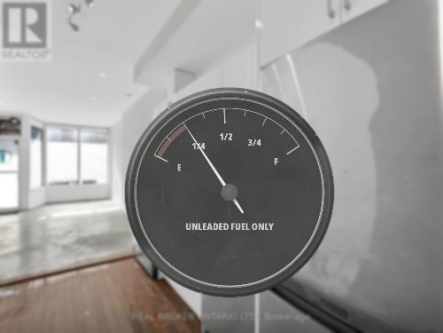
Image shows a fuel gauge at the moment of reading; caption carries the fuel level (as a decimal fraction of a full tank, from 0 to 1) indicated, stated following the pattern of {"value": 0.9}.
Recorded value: {"value": 0.25}
